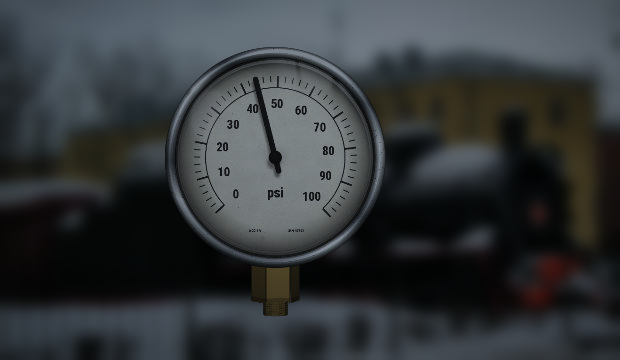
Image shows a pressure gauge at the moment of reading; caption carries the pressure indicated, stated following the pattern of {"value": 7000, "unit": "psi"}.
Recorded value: {"value": 44, "unit": "psi"}
